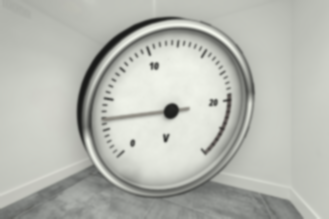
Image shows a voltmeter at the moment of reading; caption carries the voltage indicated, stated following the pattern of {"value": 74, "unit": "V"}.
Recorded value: {"value": 3.5, "unit": "V"}
